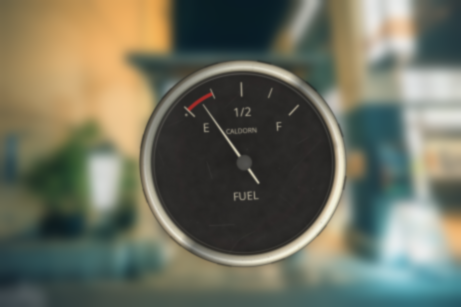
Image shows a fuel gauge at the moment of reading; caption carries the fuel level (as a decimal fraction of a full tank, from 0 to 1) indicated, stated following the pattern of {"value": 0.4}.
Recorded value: {"value": 0.125}
